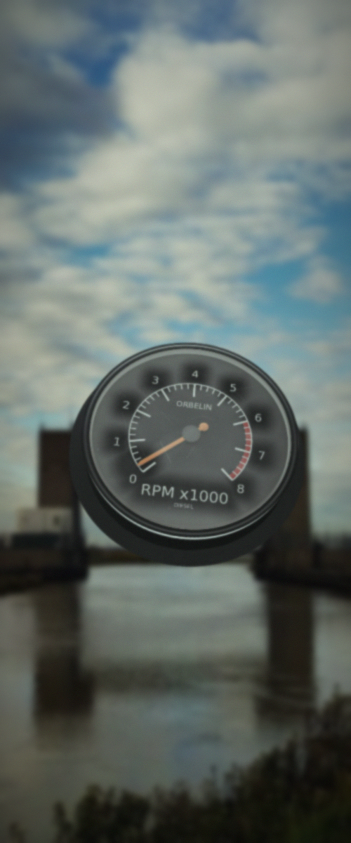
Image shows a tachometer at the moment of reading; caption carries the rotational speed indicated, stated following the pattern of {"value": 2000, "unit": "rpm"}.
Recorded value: {"value": 200, "unit": "rpm"}
